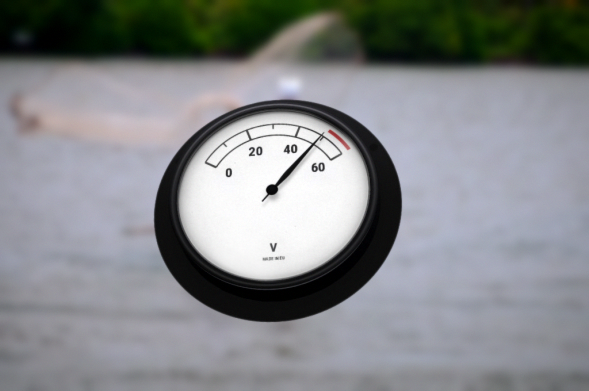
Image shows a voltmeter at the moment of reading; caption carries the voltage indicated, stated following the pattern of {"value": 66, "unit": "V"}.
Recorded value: {"value": 50, "unit": "V"}
